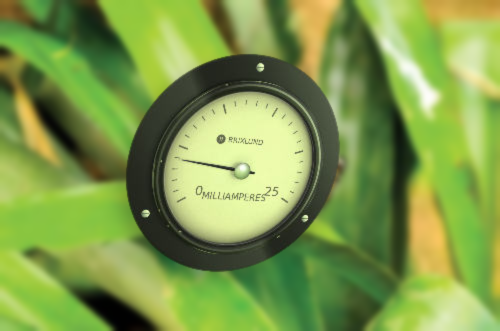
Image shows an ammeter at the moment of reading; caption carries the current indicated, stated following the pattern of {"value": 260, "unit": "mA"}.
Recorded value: {"value": 4, "unit": "mA"}
